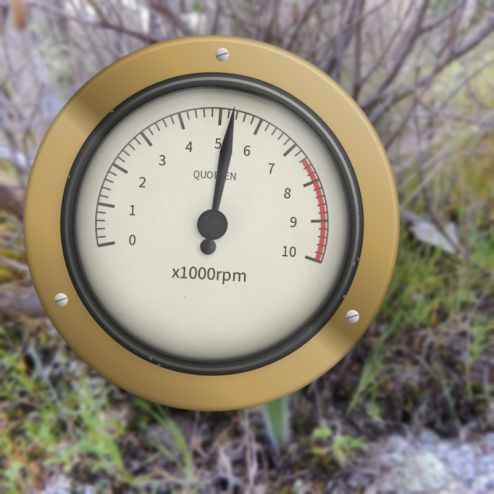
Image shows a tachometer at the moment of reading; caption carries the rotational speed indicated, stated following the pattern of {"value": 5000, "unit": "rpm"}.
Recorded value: {"value": 5300, "unit": "rpm"}
